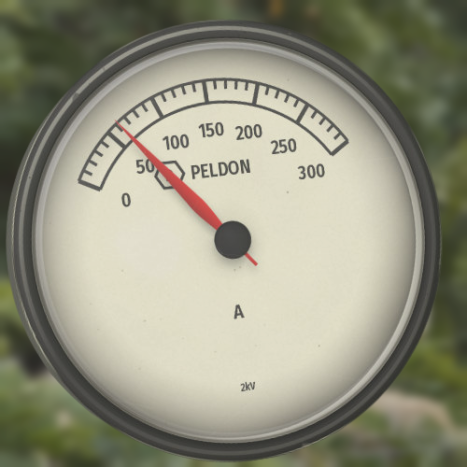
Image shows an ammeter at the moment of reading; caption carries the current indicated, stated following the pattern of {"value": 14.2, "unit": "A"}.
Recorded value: {"value": 60, "unit": "A"}
